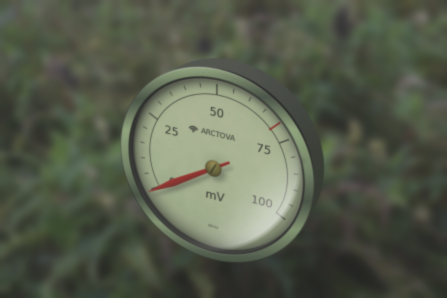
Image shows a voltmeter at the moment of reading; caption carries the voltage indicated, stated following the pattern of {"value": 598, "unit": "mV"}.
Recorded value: {"value": 0, "unit": "mV"}
